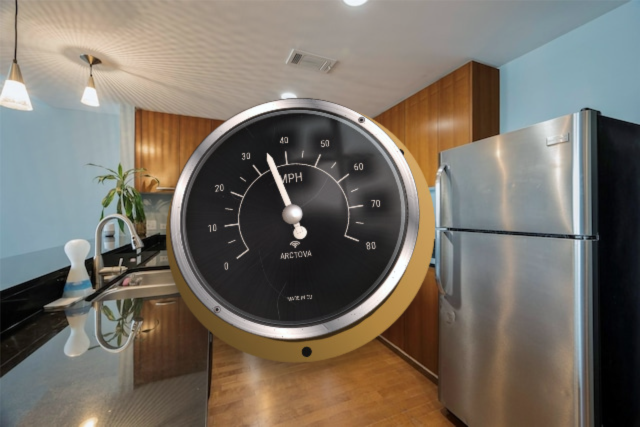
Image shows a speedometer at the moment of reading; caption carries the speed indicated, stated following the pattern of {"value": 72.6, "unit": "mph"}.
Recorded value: {"value": 35, "unit": "mph"}
